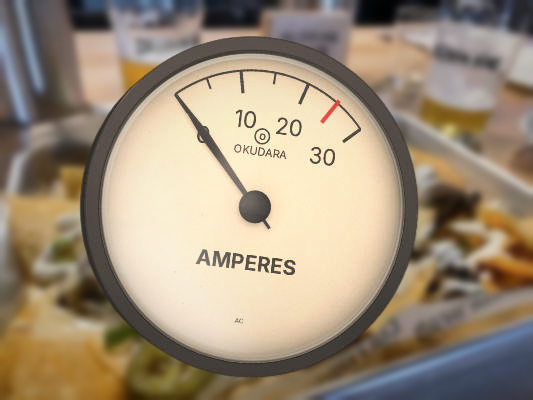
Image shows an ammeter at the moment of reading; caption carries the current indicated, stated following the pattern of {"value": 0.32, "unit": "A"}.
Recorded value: {"value": 0, "unit": "A"}
